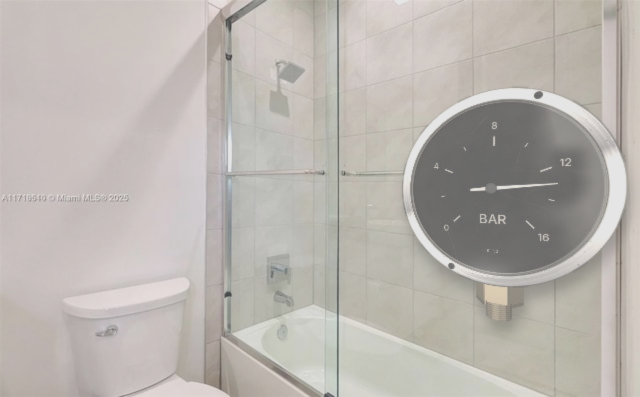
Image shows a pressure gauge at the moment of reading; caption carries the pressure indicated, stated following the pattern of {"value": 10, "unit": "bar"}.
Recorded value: {"value": 13, "unit": "bar"}
